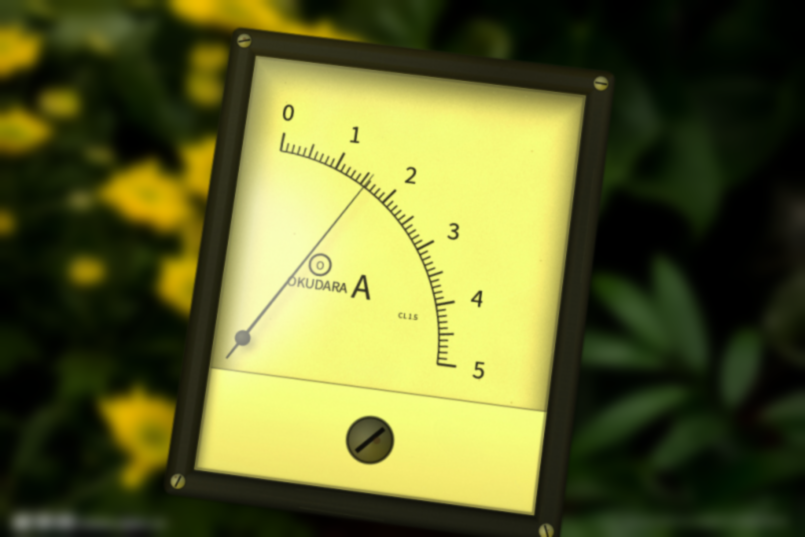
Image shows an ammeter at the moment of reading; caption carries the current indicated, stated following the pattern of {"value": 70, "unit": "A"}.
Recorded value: {"value": 1.6, "unit": "A"}
